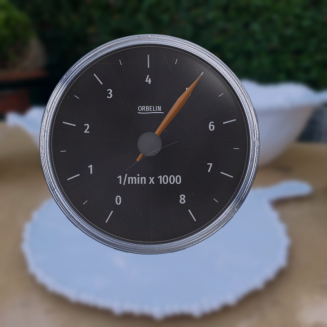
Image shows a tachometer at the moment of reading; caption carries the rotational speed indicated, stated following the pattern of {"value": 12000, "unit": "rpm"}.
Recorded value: {"value": 5000, "unit": "rpm"}
